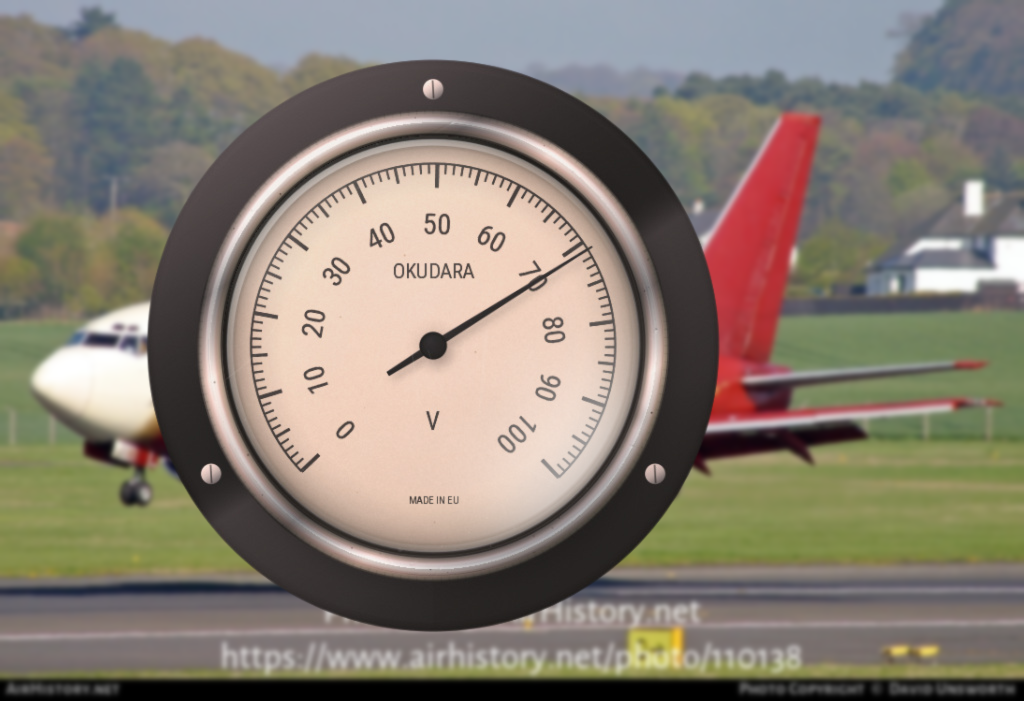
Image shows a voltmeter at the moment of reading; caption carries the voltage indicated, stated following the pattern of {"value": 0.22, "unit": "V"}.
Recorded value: {"value": 71, "unit": "V"}
